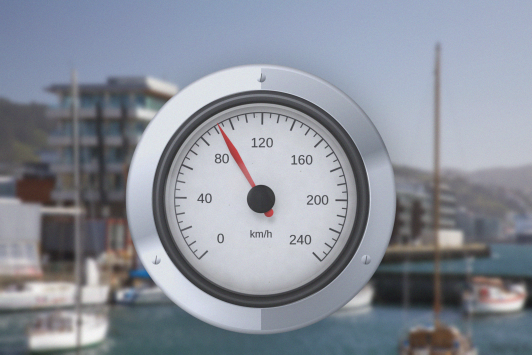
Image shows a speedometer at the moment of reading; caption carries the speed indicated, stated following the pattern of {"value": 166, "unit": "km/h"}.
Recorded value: {"value": 92.5, "unit": "km/h"}
